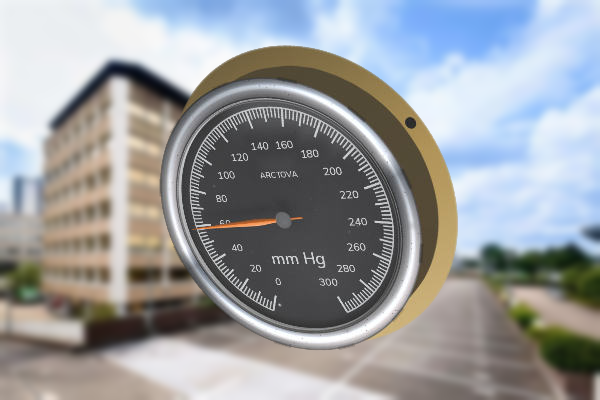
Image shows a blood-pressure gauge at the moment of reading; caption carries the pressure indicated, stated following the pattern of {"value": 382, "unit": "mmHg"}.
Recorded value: {"value": 60, "unit": "mmHg"}
